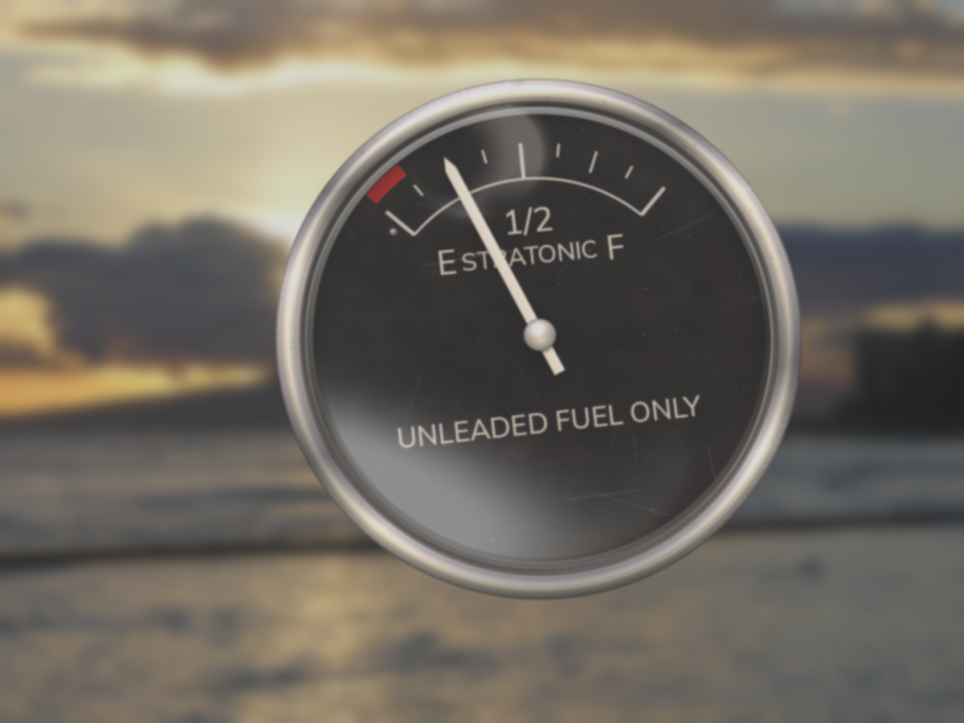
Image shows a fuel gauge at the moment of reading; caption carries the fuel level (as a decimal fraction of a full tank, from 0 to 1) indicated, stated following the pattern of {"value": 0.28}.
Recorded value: {"value": 0.25}
